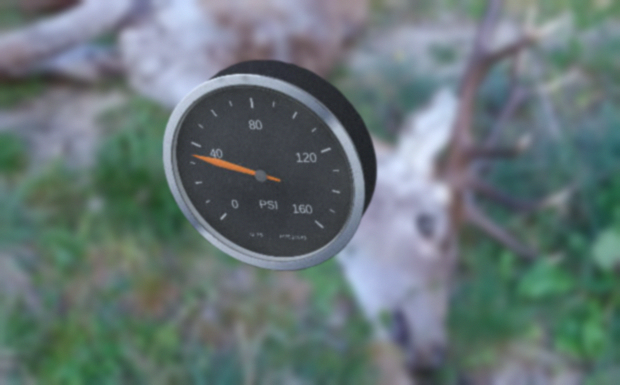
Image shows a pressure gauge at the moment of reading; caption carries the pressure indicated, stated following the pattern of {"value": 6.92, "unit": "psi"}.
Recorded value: {"value": 35, "unit": "psi"}
